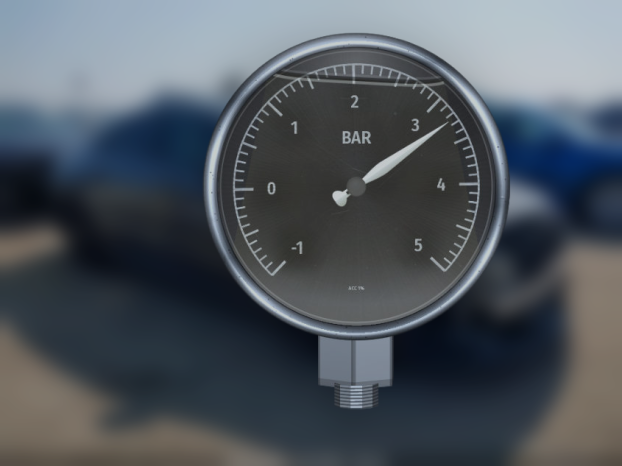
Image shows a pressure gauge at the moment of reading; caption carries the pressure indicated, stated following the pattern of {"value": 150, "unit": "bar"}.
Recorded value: {"value": 3.25, "unit": "bar"}
